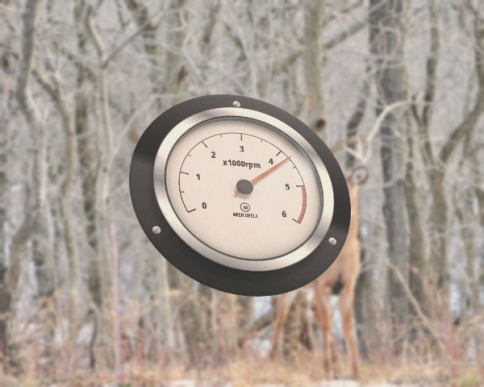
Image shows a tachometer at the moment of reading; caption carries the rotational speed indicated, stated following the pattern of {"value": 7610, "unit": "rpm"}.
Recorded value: {"value": 4250, "unit": "rpm"}
